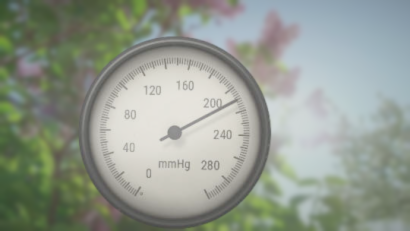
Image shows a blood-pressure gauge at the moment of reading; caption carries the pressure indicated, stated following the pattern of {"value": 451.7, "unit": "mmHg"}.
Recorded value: {"value": 210, "unit": "mmHg"}
